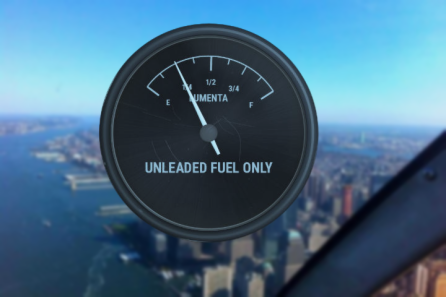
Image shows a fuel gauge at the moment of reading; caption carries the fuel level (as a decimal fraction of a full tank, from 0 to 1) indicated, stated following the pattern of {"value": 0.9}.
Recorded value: {"value": 0.25}
